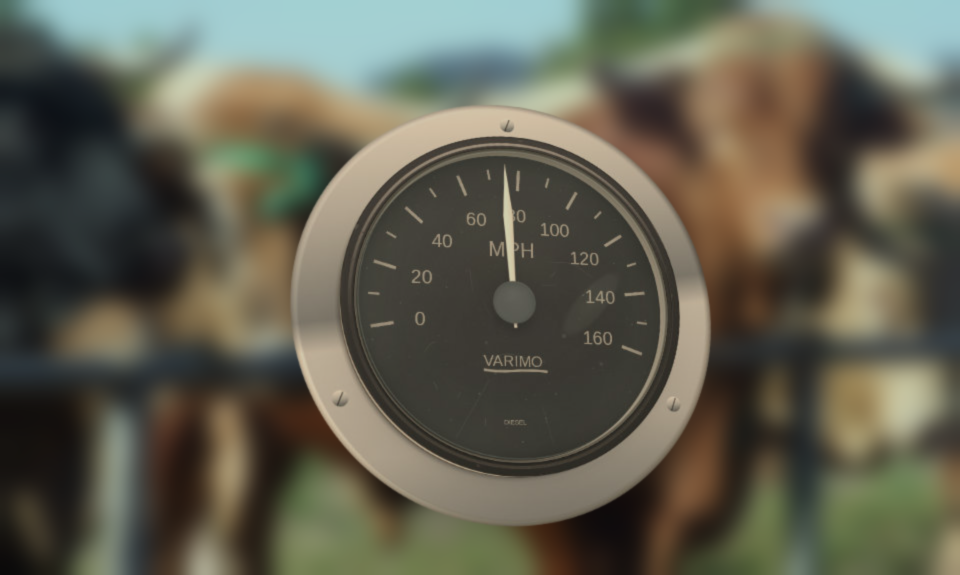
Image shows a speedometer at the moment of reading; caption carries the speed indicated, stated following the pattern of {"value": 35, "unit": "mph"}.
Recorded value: {"value": 75, "unit": "mph"}
